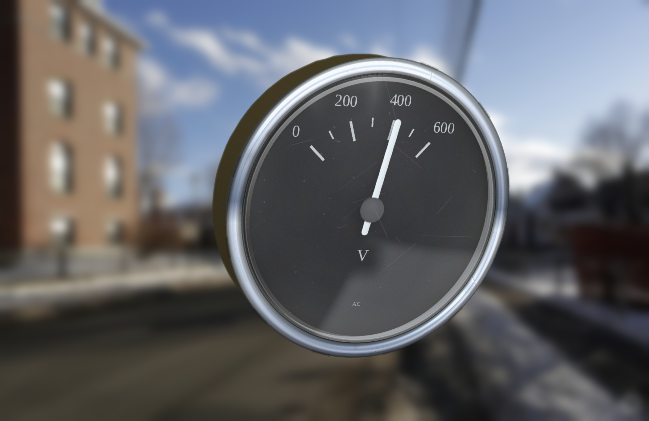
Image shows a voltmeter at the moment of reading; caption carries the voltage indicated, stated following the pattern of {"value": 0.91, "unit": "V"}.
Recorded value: {"value": 400, "unit": "V"}
